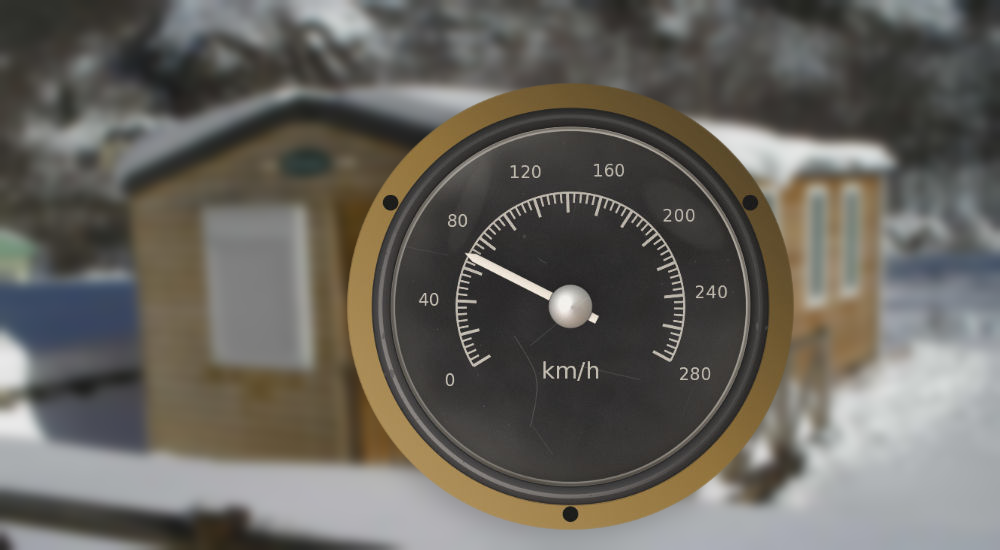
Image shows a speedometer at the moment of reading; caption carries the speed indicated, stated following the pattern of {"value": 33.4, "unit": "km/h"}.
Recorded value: {"value": 68, "unit": "km/h"}
